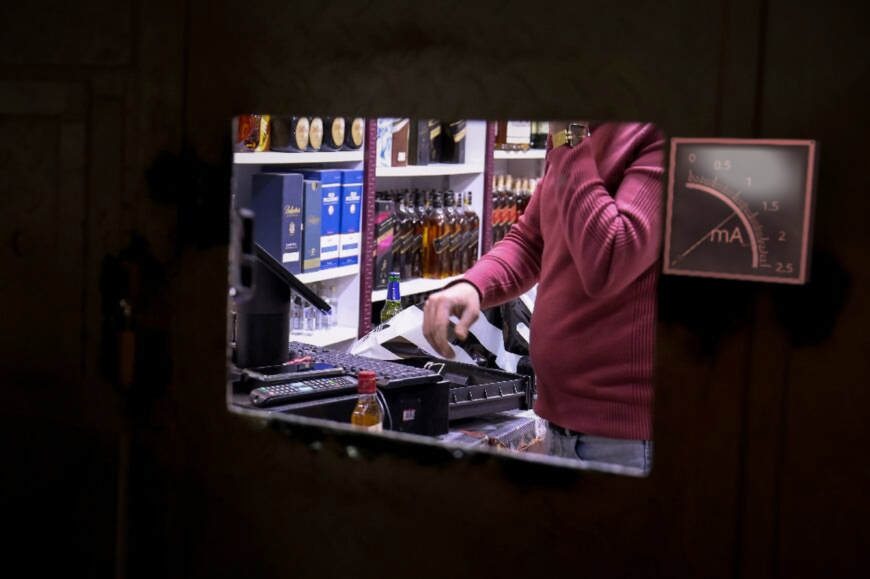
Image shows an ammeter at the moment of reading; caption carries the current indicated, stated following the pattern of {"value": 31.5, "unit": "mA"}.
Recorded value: {"value": 1.25, "unit": "mA"}
